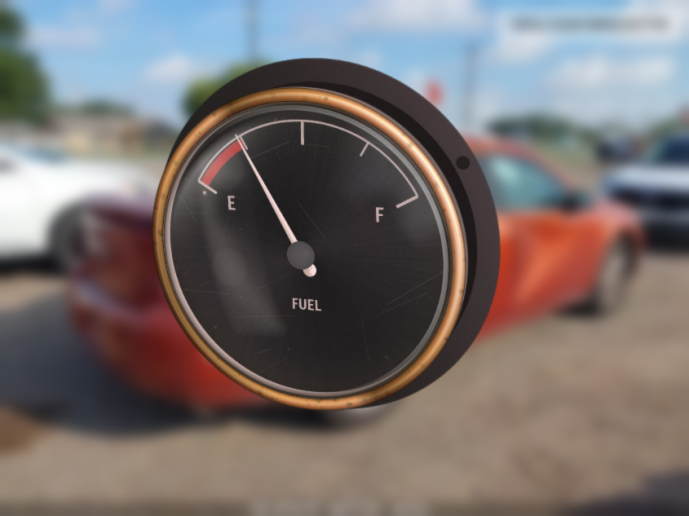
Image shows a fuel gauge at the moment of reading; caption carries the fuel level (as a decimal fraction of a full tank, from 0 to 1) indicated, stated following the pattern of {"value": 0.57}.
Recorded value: {"value": 0.25}
